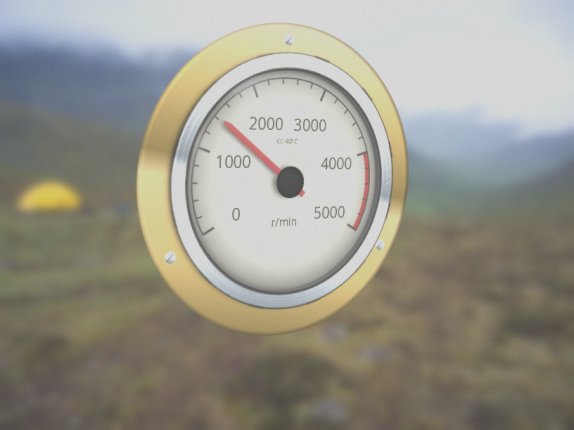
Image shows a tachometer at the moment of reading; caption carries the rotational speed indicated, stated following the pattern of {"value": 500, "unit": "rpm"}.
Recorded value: {"value": 1400, "unit": "rpm"}
